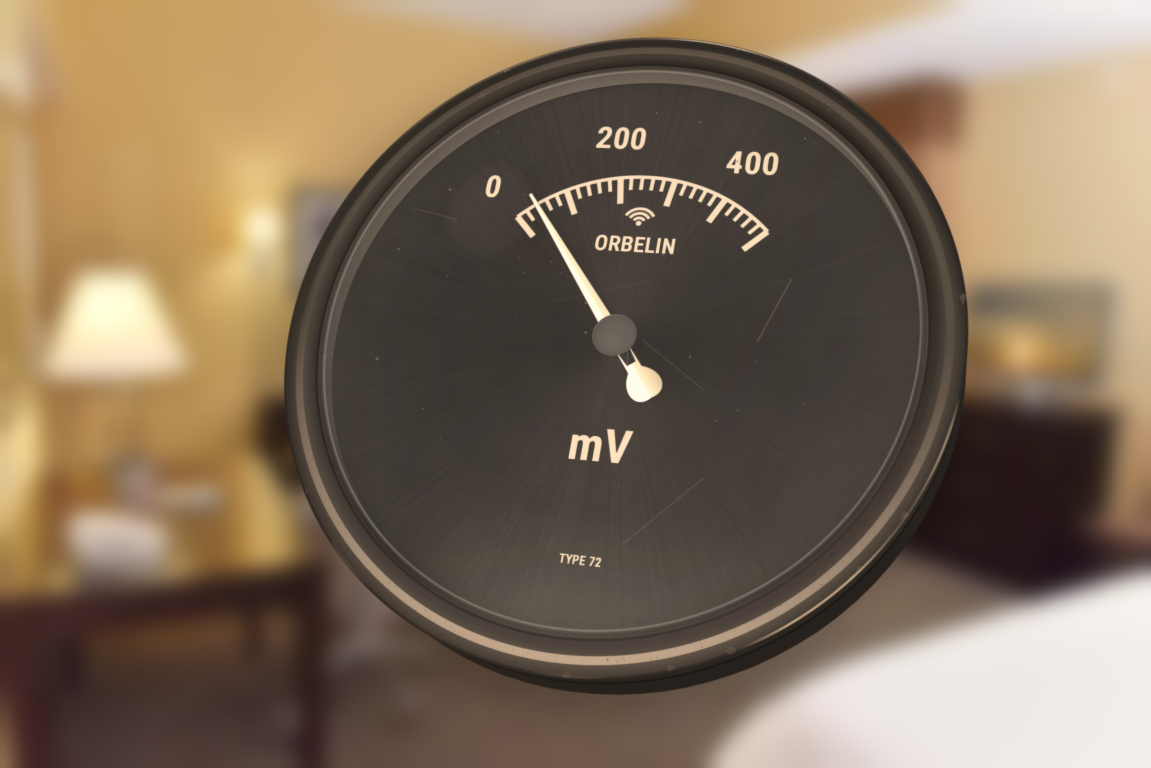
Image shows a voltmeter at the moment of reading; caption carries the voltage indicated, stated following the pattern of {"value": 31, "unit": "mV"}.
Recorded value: {"value": 40, "unit": "mV"}
